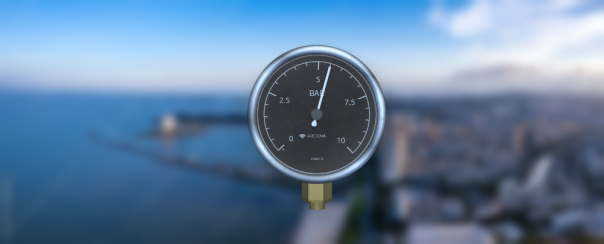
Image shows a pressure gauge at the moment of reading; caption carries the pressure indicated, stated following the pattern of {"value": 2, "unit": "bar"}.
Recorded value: {"value": 5.5, "unit": "bar"}
